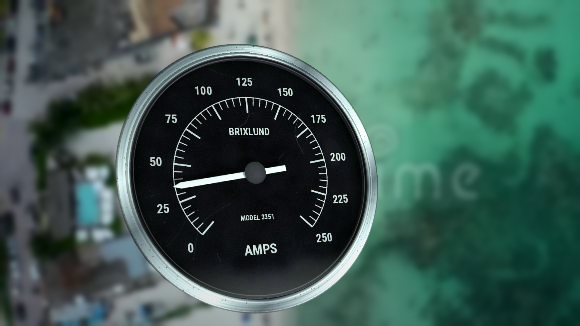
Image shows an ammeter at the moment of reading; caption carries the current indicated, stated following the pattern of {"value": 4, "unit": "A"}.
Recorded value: {"value": 35, "unit": "A"}
